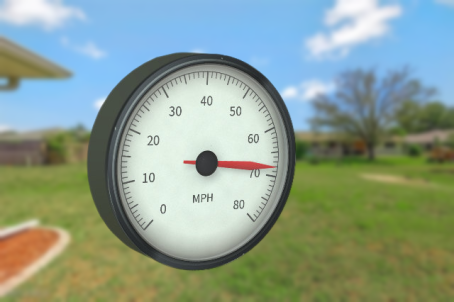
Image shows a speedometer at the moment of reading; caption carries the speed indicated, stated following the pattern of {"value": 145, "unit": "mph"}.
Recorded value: {"value": 68, "unit": "mph"}
